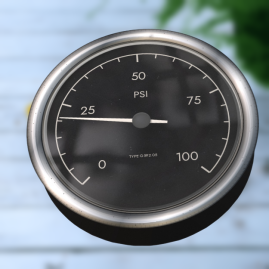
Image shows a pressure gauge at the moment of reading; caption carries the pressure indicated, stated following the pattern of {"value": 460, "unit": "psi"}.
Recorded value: {"value": 20, "unit": "psi"}
